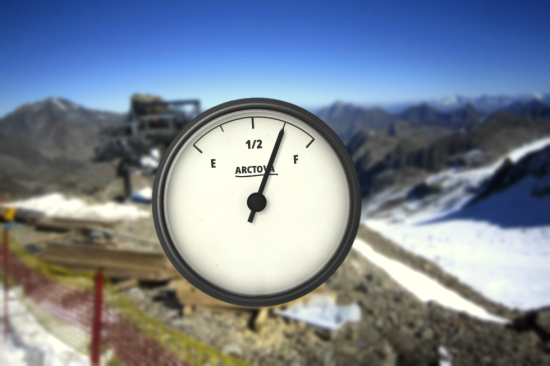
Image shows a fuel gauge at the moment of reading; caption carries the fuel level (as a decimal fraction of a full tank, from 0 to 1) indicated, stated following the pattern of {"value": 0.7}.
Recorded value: {"value": 0.75}
